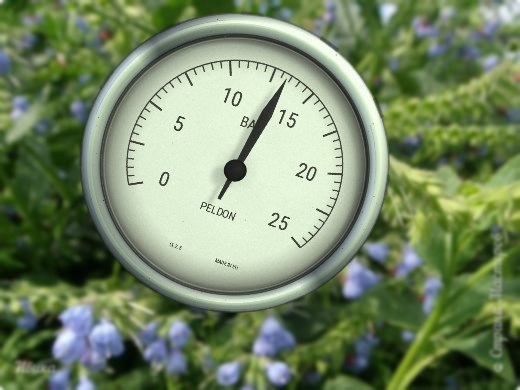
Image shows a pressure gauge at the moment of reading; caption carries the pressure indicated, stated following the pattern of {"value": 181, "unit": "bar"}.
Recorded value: {"value": 13.25, "unit": "bar"}
